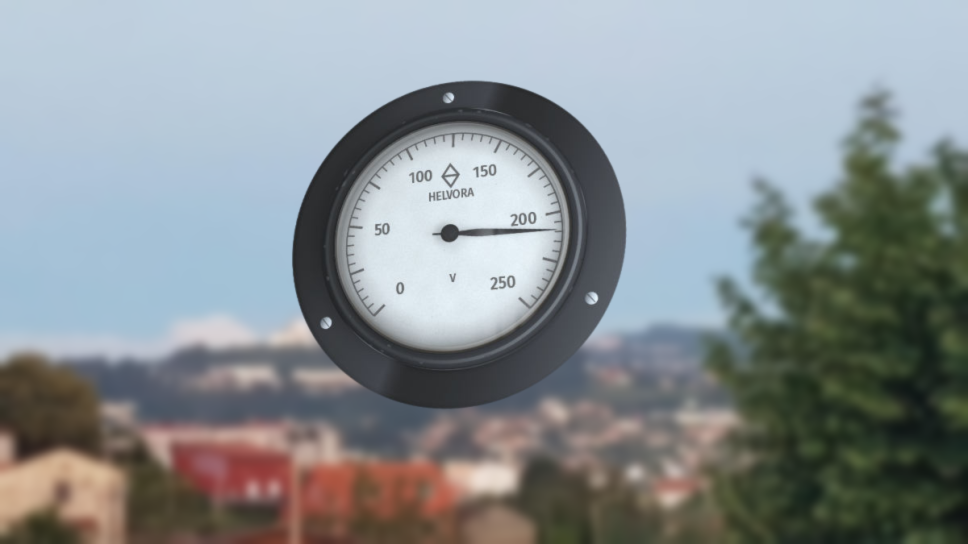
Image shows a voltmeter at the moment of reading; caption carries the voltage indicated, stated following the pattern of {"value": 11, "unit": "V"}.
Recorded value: {"value": 210, "unit": "V"}
